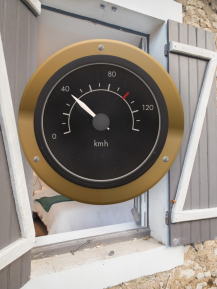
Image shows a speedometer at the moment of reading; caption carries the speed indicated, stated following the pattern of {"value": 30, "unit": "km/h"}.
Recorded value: {"value": 40, "unit": "km/h"}
